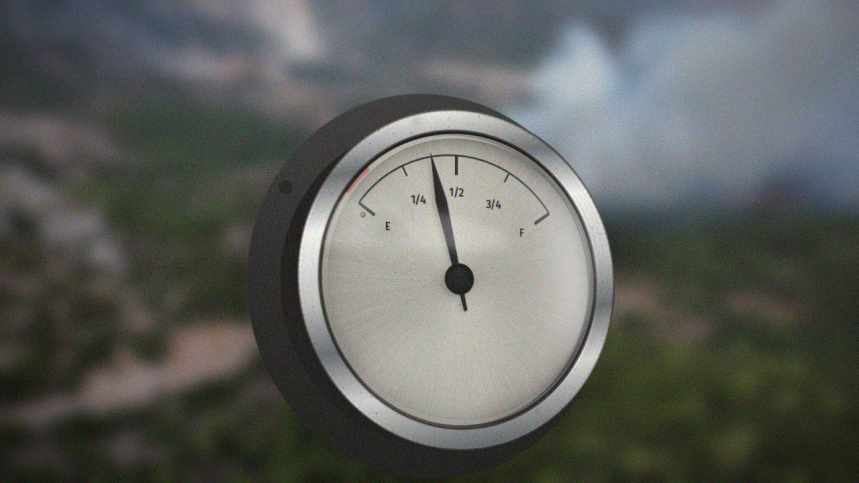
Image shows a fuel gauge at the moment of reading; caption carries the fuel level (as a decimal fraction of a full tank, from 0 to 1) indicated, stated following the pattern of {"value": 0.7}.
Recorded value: {"value": 0.375}
